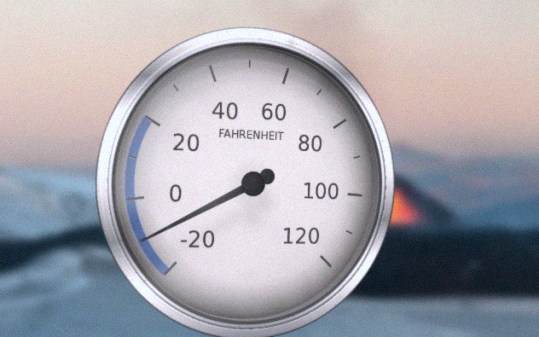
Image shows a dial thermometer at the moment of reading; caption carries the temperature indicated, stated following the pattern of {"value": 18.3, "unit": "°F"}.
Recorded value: {"value": -10, "unit": "°F"}
